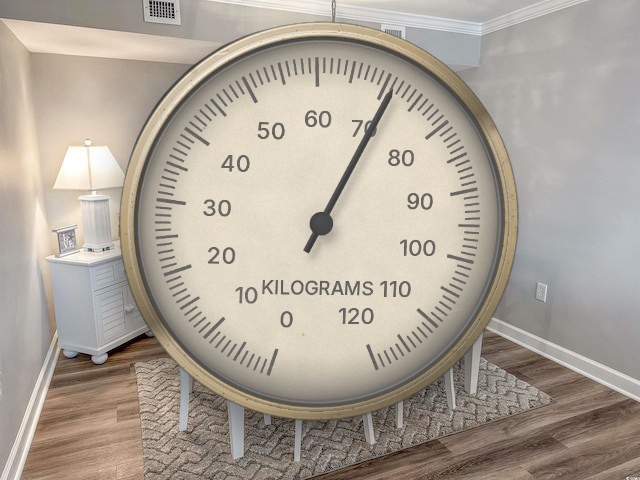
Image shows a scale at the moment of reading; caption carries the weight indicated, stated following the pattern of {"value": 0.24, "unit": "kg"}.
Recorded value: {"value": 71, "unit": "kg"}
